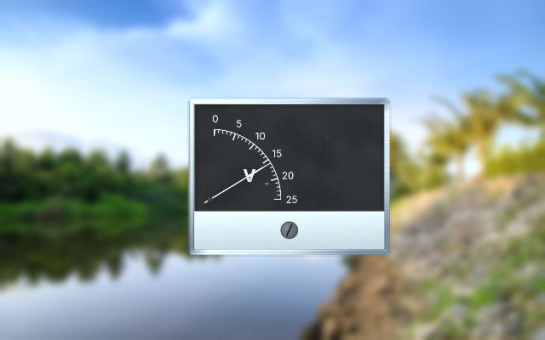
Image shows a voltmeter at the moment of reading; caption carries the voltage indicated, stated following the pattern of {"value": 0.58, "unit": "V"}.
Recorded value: {"value": 16, "unit": "V"}
